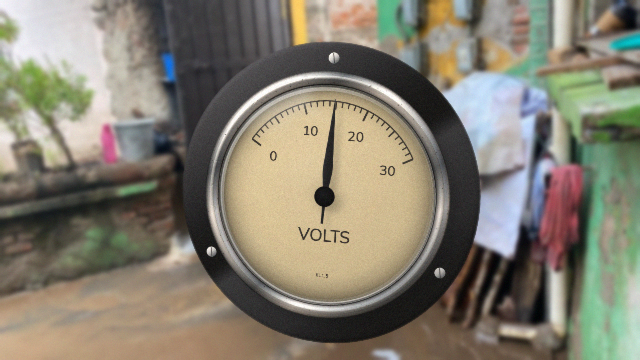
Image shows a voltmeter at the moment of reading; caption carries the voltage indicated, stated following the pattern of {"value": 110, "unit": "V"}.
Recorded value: {"value": 15, "unit": "V"}
